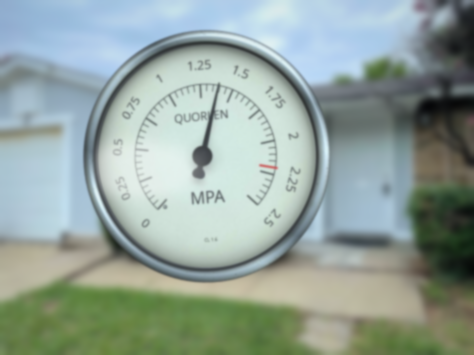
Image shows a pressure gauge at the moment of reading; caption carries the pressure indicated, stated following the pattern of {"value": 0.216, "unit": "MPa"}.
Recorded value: {"value": 1.4, "unit": "MPa"}
